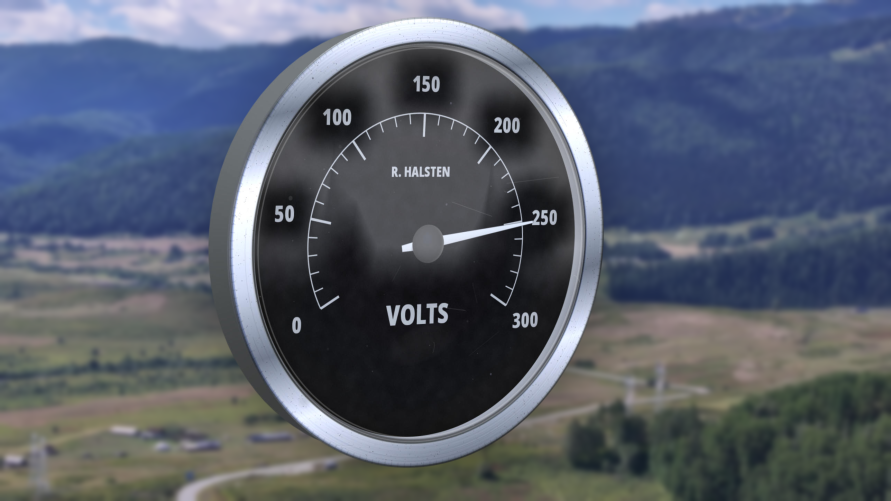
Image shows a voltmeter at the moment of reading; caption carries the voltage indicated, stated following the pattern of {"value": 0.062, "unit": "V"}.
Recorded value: {"value": 250, "unit": "V"}
